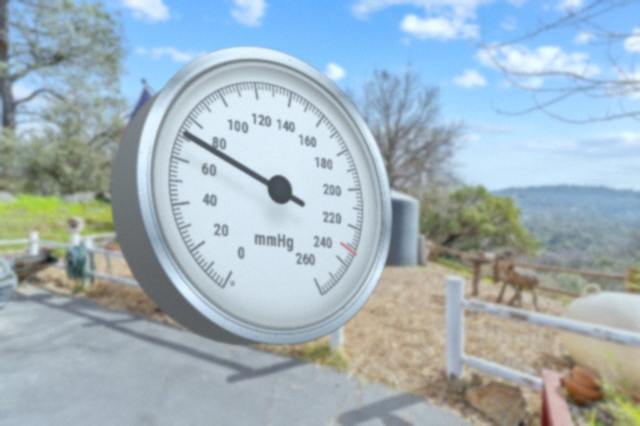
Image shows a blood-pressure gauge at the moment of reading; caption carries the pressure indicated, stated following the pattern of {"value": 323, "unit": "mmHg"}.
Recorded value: {"value": 70, "unit": "mmHg"}
